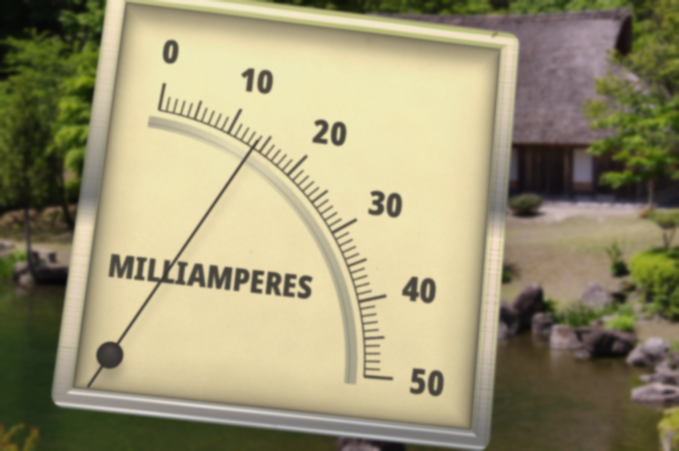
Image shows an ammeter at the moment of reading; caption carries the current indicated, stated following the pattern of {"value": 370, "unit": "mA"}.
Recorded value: {"value": 14, "unit": "mA"}
